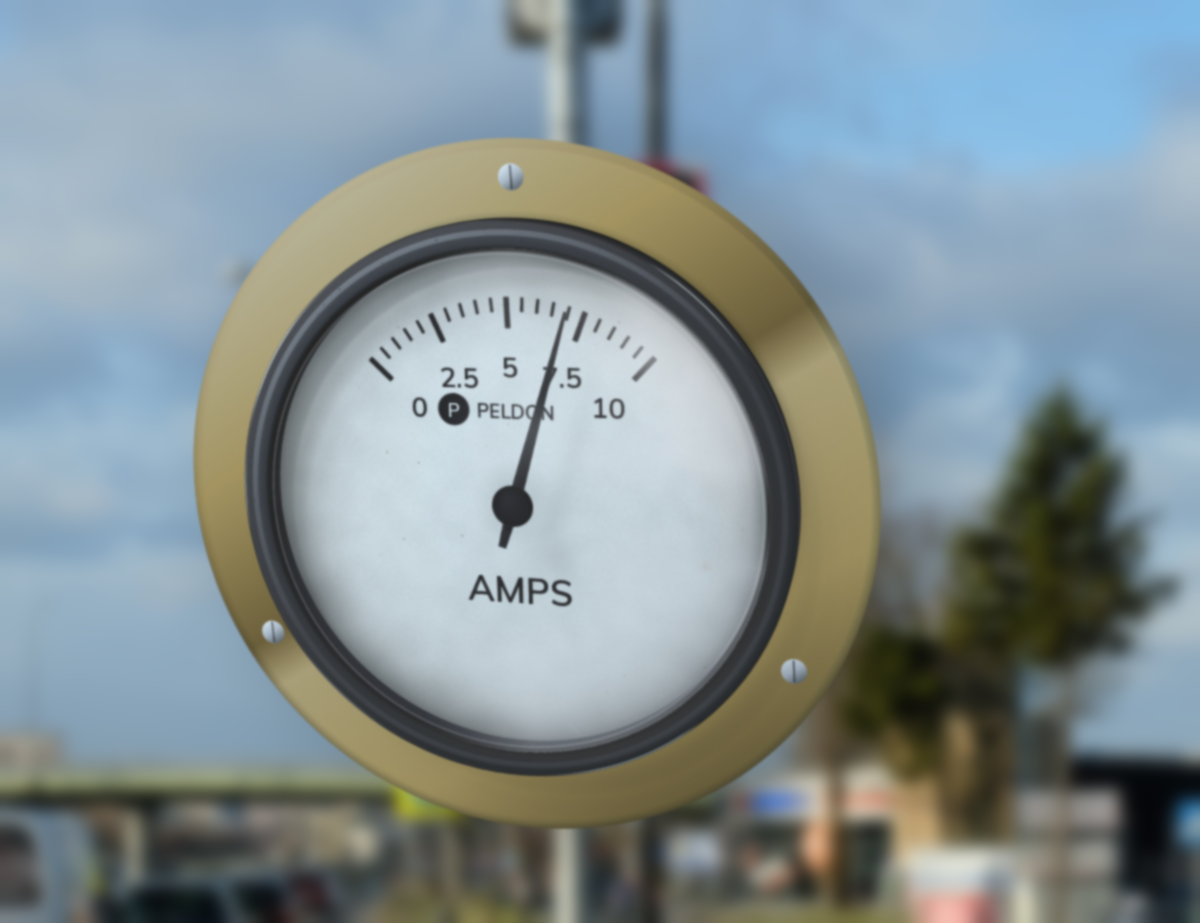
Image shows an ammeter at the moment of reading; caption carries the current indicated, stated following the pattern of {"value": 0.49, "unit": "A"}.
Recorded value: {"value": 7, "unit": "A"}
